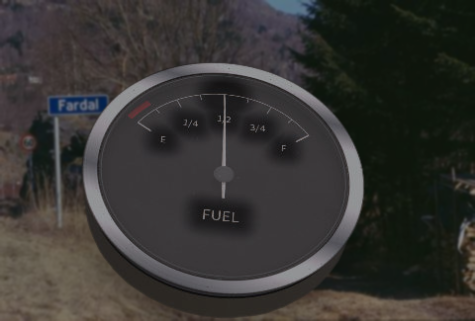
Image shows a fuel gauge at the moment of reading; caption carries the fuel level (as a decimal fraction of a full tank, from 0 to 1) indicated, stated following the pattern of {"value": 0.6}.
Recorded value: {"value": 0.5}
